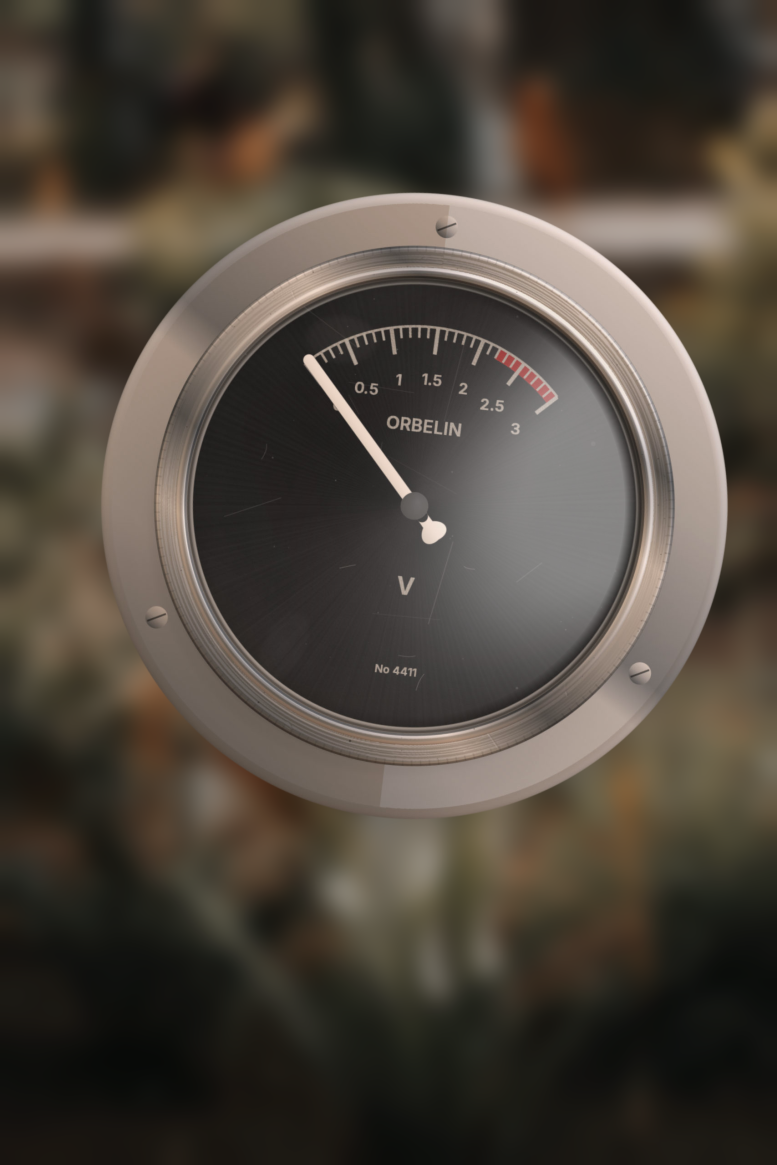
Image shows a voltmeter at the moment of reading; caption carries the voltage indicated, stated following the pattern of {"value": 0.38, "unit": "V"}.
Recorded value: {"value": 0.05, "unit": "V"}
